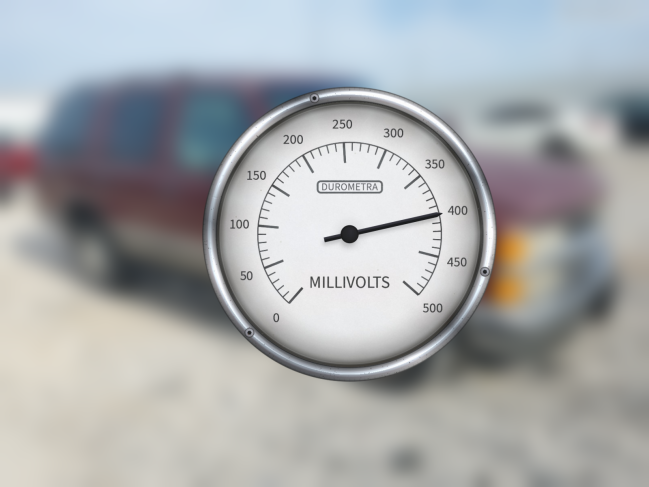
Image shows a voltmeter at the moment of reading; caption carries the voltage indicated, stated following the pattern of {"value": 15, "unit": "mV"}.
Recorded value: {"value": 400, "unit": "mV"}
